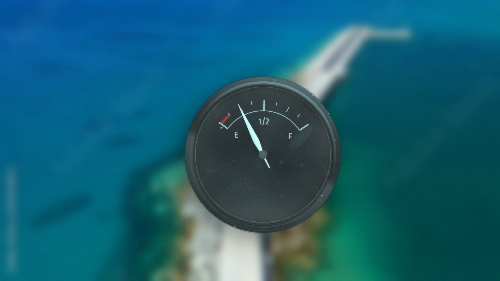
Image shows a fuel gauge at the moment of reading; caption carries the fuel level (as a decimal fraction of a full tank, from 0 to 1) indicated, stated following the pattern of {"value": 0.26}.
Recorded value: {"value": 0.25}
